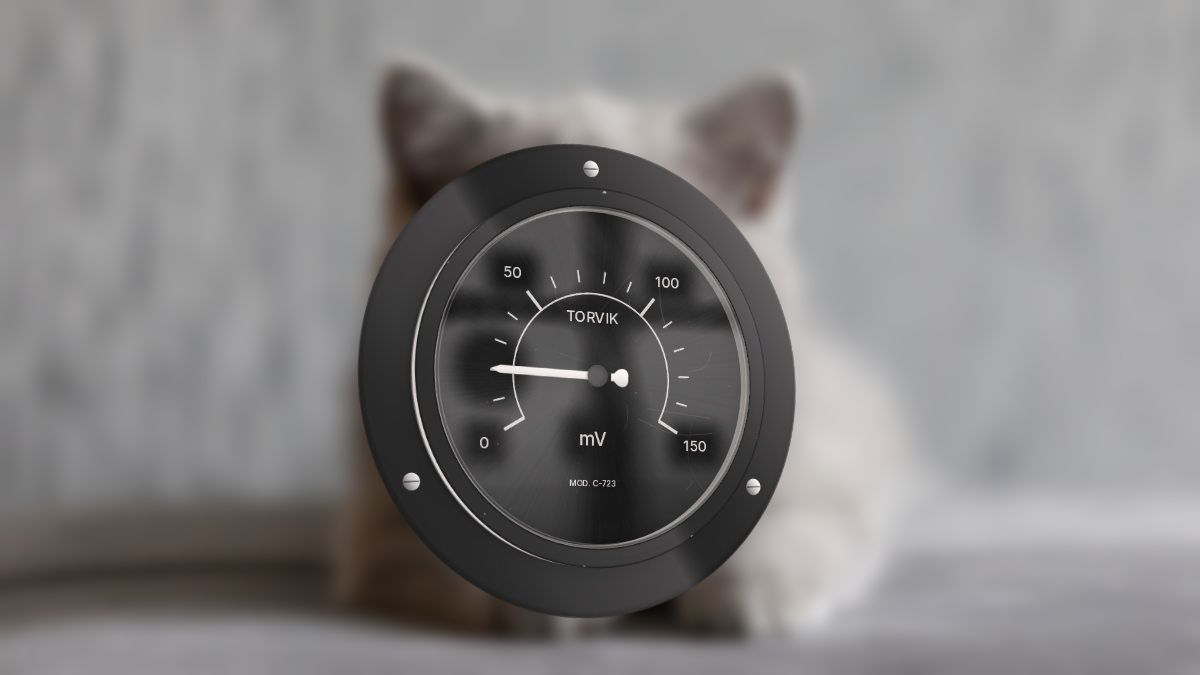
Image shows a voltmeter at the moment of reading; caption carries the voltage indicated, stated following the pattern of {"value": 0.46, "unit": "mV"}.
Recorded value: {"value": 20, "unit": "mV"}
